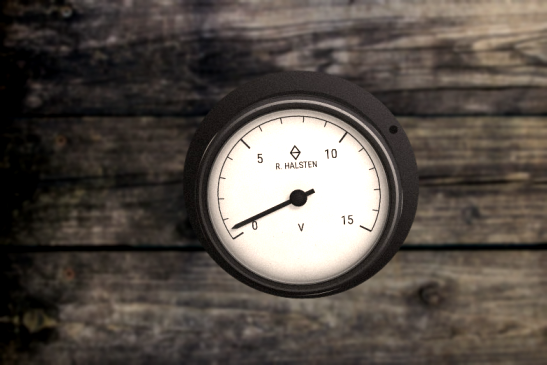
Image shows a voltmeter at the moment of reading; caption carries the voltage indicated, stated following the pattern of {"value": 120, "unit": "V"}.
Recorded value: {"value": 0.5, "unit": "V"}
